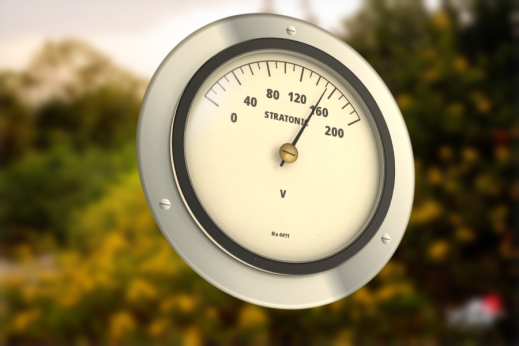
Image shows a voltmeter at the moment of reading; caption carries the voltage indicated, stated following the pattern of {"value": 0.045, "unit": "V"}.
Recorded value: {"value": 150, "unit": "V"}
